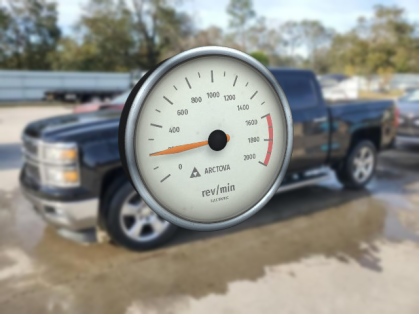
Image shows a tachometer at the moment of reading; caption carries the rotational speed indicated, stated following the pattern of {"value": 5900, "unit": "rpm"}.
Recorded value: {"value": 200, "unit": "rpm"}
